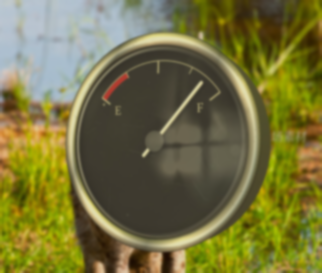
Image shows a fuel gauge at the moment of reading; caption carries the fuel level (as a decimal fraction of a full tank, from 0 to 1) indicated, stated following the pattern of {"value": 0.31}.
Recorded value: {"value": 0.875}
